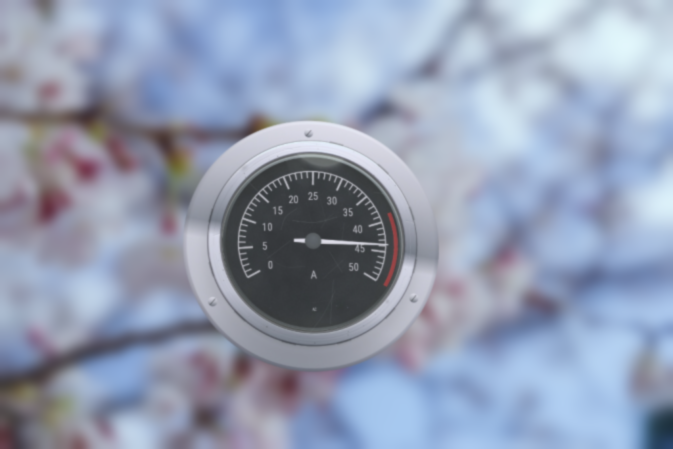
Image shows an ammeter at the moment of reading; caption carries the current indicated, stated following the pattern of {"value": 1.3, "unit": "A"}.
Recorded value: {"value": 44, "unit": "A"}
